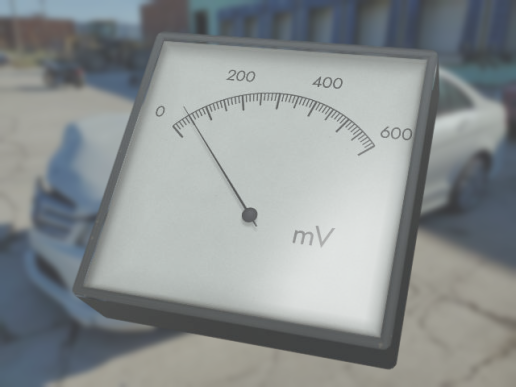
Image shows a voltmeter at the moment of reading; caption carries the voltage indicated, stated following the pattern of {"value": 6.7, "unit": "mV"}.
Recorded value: {"value": 50, "unit": "mV"}
